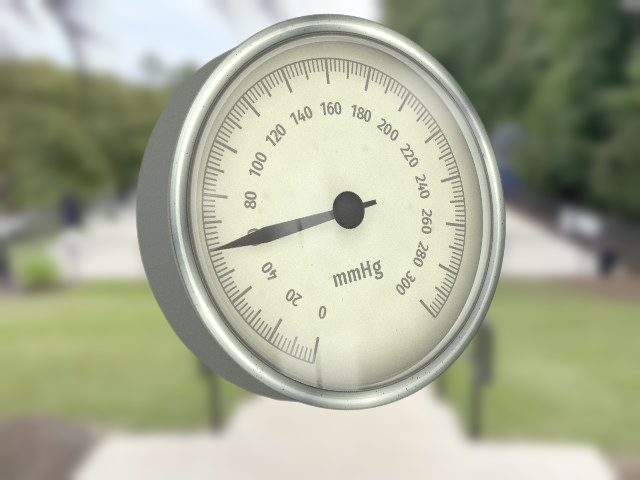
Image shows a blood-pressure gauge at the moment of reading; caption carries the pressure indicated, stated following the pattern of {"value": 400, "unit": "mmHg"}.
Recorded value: {"value": 60, "unit": "mmHg"}
